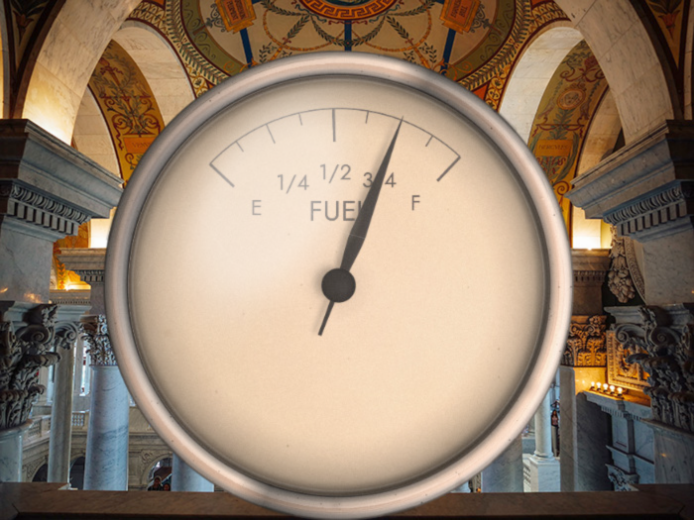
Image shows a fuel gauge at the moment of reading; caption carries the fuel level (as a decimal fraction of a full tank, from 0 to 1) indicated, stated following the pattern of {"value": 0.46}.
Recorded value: {"value": 0.75}
